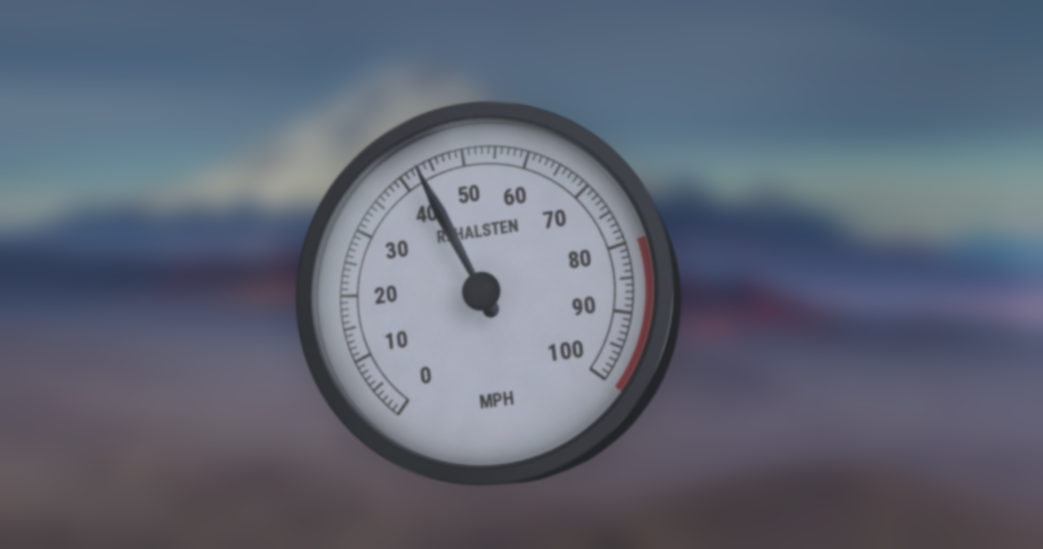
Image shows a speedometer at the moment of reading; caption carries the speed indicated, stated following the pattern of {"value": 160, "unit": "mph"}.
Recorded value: {"value": 43, "unit": "mph"}
